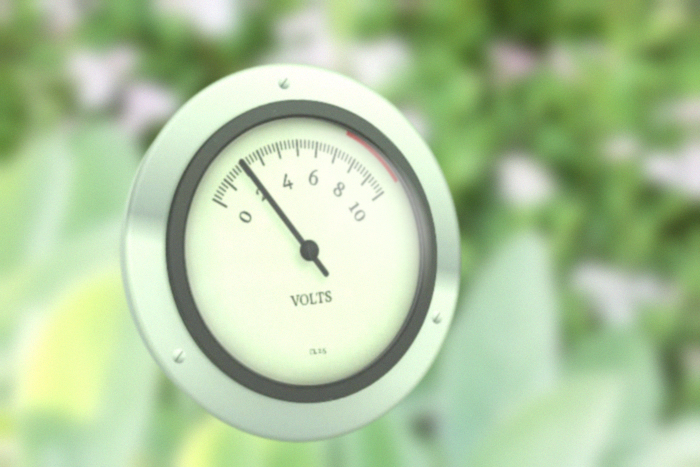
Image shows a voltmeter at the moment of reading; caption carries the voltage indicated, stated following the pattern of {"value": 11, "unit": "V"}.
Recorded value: {"value": 2, "unit": "V"}
